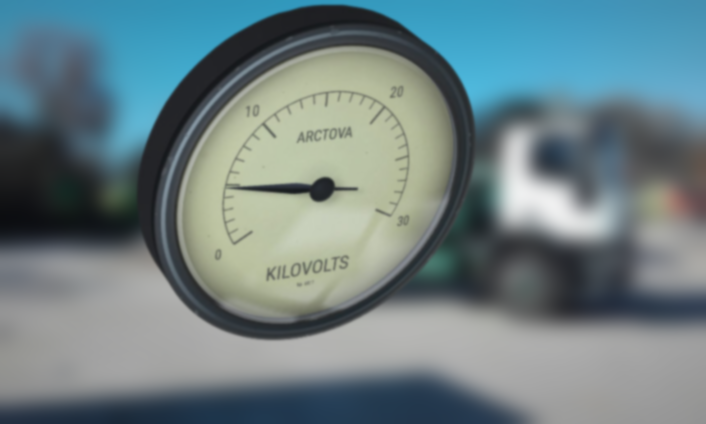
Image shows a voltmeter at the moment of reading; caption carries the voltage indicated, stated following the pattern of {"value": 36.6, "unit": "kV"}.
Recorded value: {"value": 5, "unit": "kV"}
